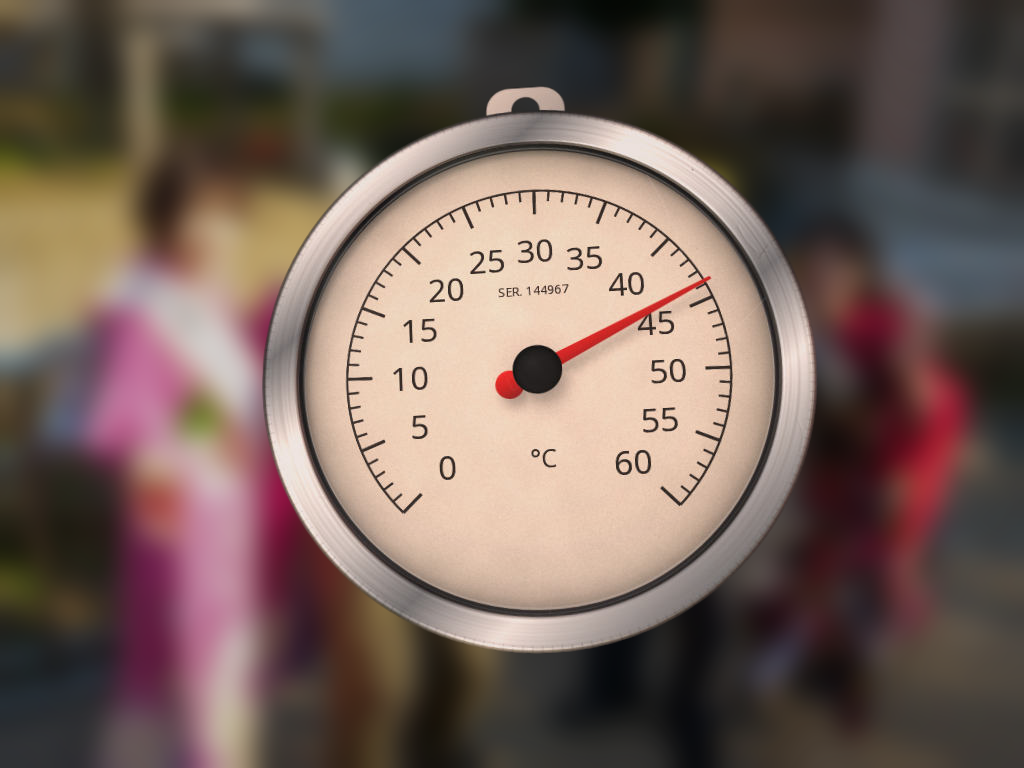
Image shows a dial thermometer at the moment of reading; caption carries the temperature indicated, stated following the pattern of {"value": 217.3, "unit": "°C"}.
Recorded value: {"value": 44, "unit": "°C"}
